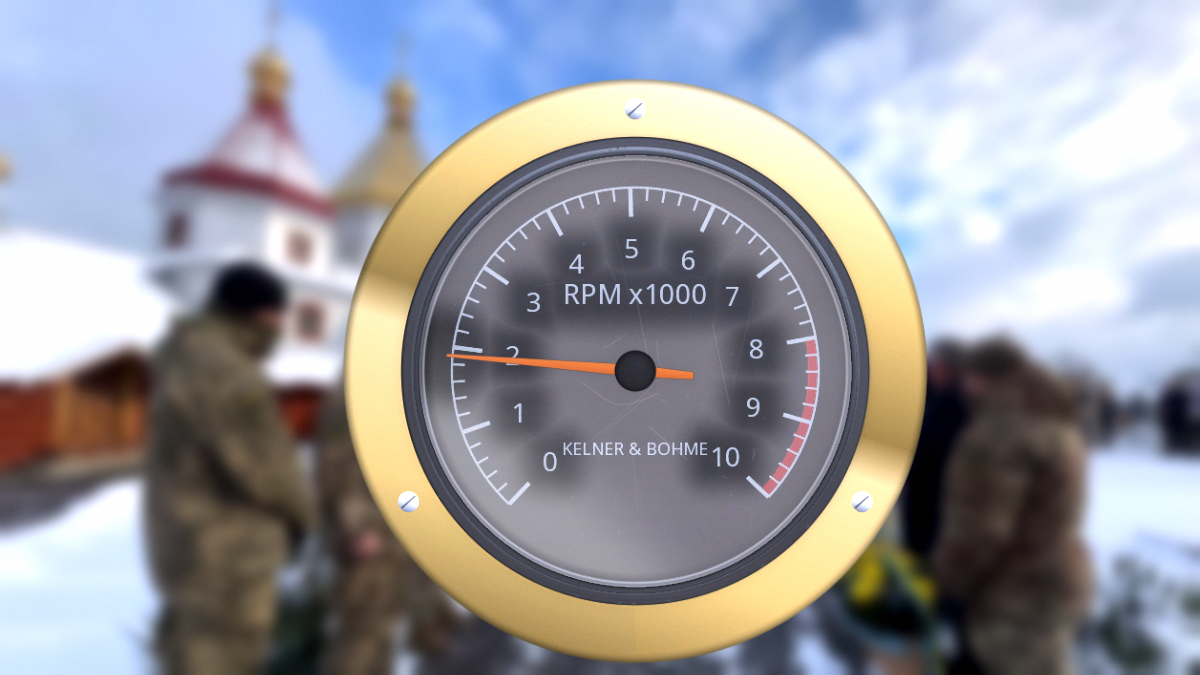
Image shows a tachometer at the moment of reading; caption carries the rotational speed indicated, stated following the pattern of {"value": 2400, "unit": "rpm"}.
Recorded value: {"value": 1900, "unit": "rpm"}
